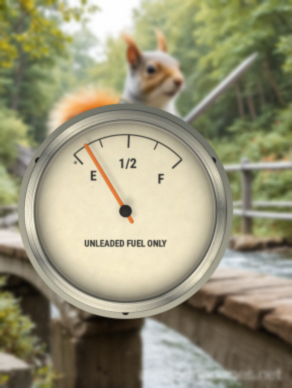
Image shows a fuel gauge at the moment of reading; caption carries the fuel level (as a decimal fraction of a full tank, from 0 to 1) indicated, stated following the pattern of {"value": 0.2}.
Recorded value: {"value": 0.125}
